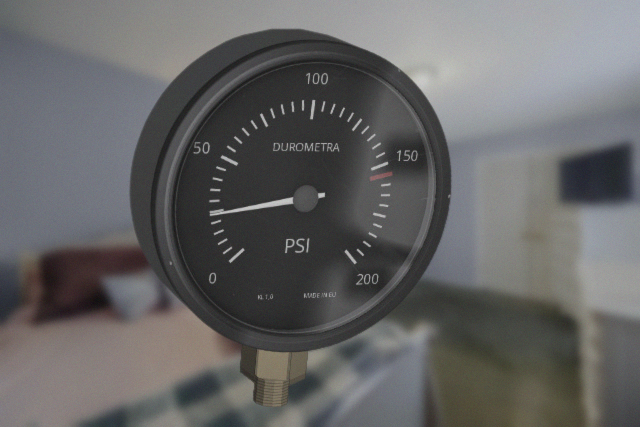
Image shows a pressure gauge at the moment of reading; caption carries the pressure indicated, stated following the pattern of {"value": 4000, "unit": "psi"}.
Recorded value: {"value": 25, "unit": "psi"}
